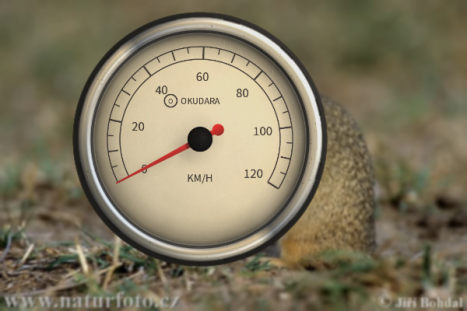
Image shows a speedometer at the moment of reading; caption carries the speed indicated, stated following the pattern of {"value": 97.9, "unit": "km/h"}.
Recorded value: {"value": 0, "unit": "km/h"}
